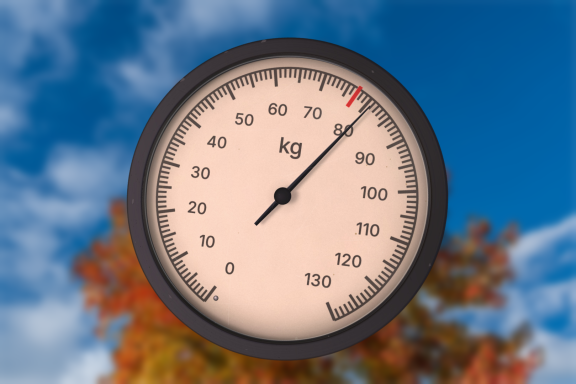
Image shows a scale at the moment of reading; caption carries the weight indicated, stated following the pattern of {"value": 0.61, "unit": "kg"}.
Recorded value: {"value": 81, "unit": "kg"}
